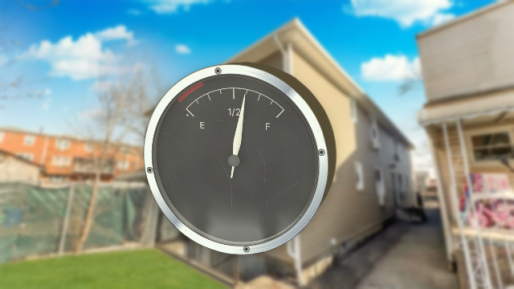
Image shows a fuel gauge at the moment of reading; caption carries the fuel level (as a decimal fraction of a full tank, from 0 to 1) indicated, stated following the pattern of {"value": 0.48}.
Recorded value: {"value": 0.625}
